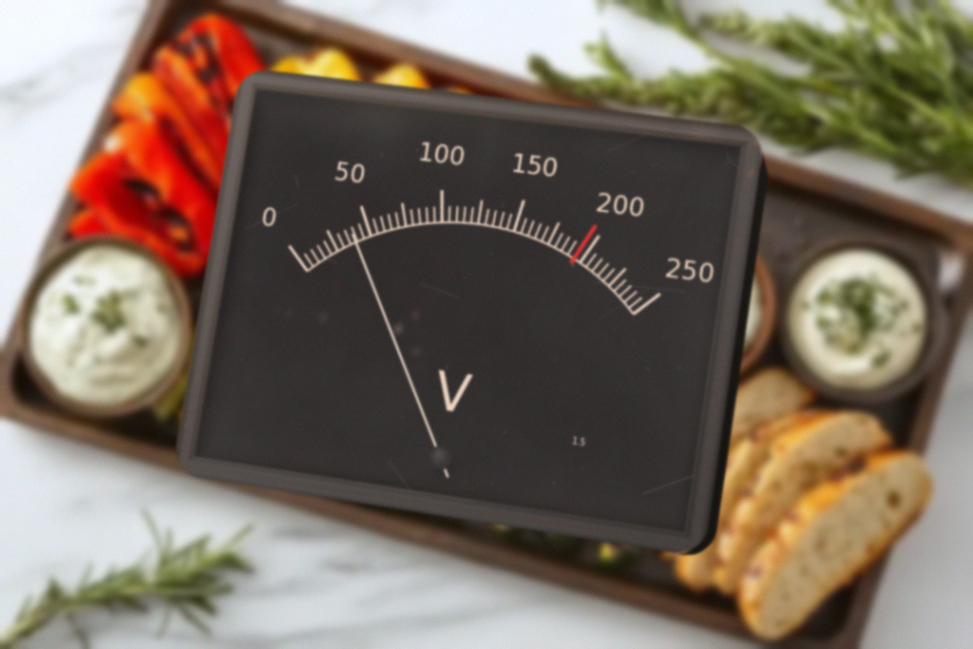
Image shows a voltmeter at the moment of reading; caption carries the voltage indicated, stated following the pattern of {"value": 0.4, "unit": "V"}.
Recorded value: {"value": 40, "unit": "V"}
